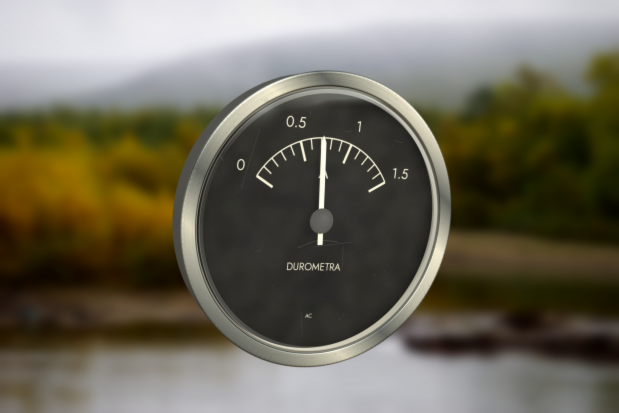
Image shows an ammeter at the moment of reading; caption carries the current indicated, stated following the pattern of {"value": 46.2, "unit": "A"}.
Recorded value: {"value": 0.7, "unit": "A"}
